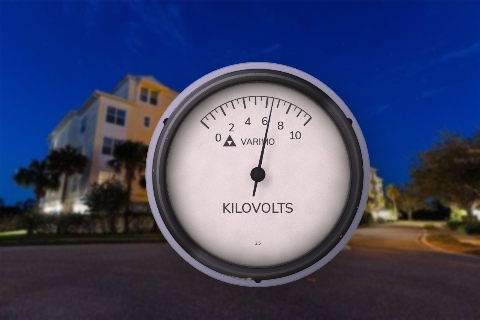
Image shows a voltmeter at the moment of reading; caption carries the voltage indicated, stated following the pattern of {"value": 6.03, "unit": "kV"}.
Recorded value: {"value": 6.5, "unit": "kV"}
